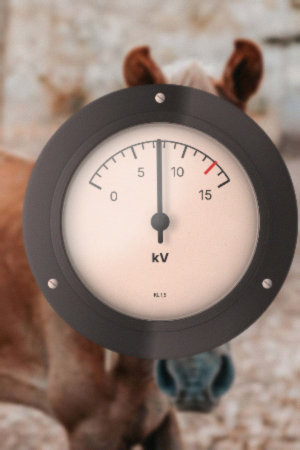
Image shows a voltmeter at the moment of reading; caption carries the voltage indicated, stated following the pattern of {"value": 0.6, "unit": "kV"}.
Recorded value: {"value": 7.5, "unit": "kV"}
